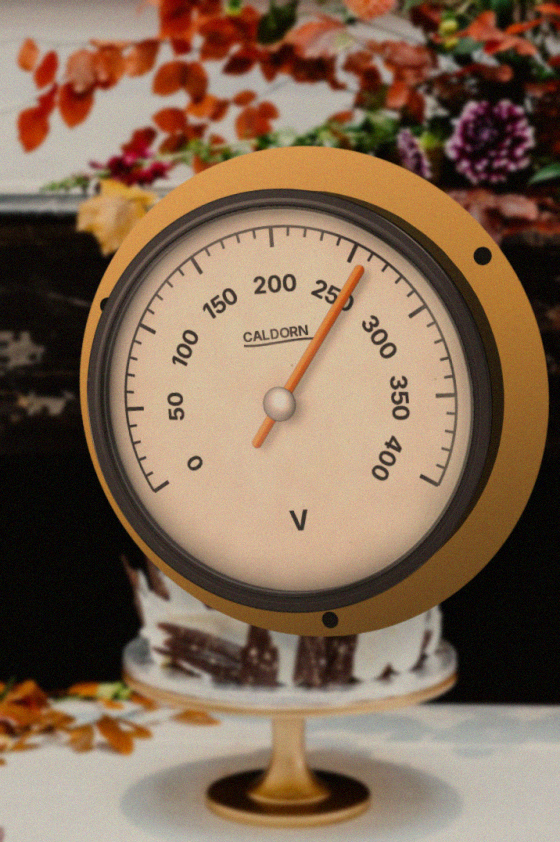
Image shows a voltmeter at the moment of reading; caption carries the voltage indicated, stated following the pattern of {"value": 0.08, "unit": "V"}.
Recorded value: {"value": 260, "unit": "V"}
